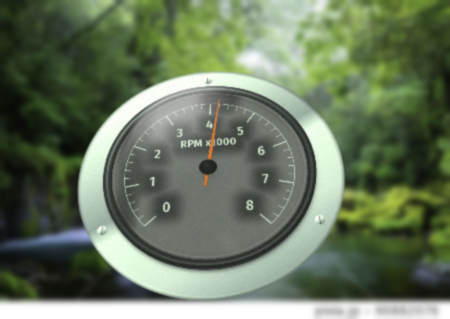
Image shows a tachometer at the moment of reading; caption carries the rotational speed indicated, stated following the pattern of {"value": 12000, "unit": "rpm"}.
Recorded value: {"value": 4200, "unit": "rpm"}
